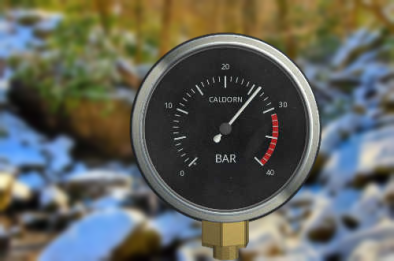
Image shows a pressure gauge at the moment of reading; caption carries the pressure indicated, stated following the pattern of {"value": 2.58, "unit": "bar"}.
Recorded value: {"value": 26, "unit": "bar"}
